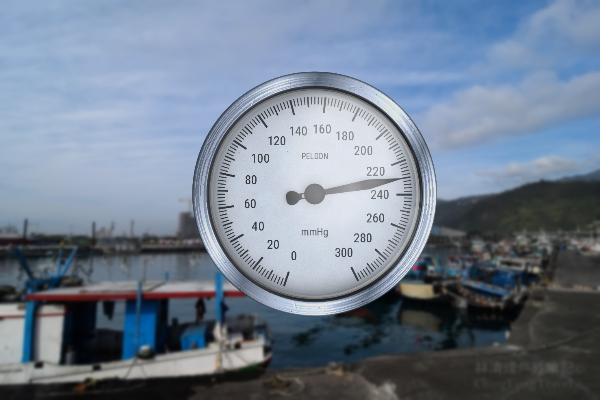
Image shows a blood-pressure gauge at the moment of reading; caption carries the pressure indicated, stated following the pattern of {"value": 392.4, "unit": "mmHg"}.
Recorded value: {"value": 230, "unit": "mmHg"}
